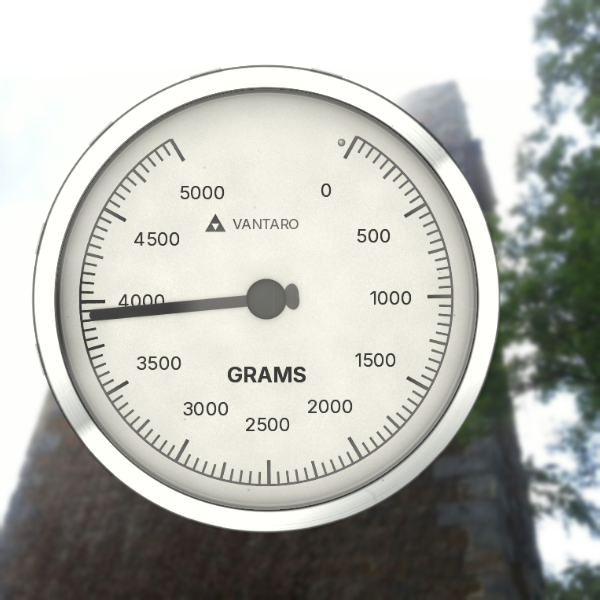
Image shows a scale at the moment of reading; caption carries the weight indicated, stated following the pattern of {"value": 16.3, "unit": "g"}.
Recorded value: {"value": 3925, "unit": "g"}
